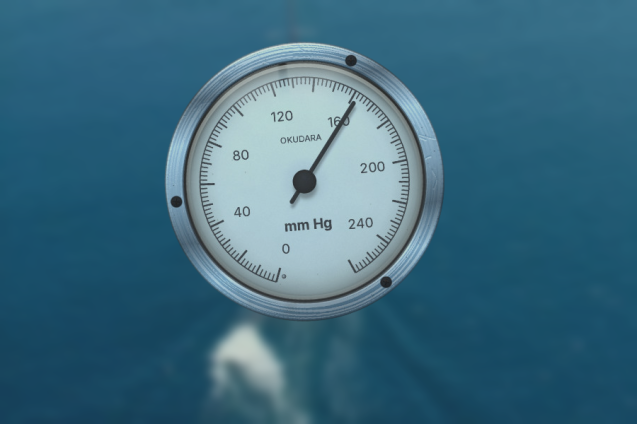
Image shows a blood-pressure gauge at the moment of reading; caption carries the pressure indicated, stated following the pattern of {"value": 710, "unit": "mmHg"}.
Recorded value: {"value": 162, "unit": "mmHg"}
